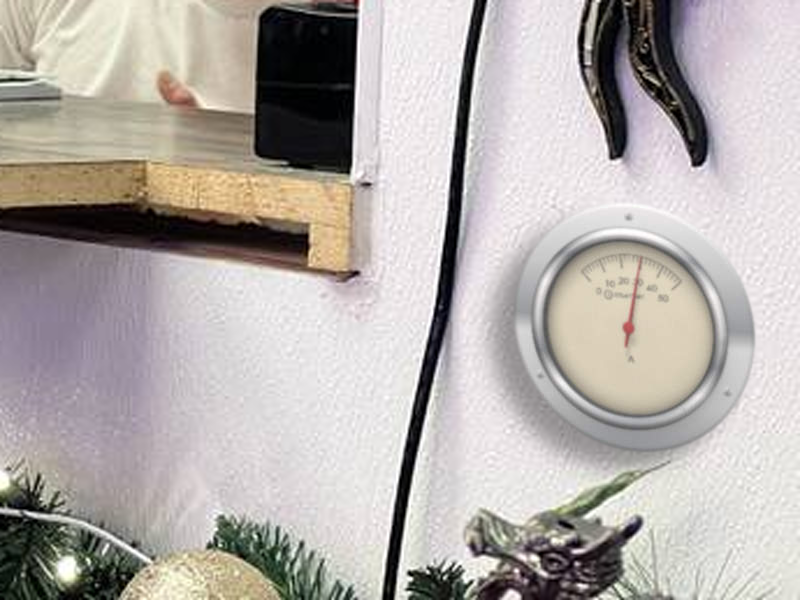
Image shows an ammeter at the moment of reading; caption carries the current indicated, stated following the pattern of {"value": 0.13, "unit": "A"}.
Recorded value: {"value": 30, "unit": "A"}
